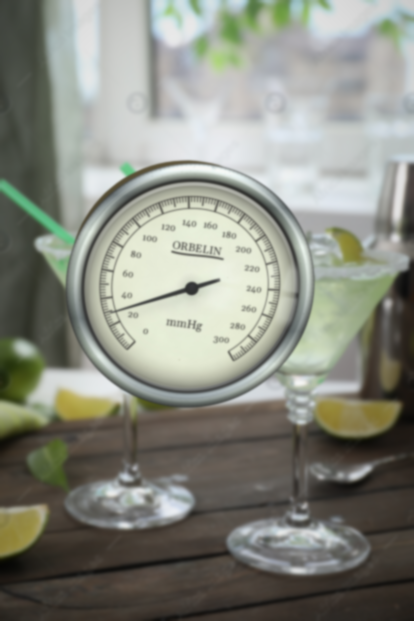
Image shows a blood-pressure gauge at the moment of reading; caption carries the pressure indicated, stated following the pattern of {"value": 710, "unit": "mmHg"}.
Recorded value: {"value": 30, "unit": "mmHg"}
